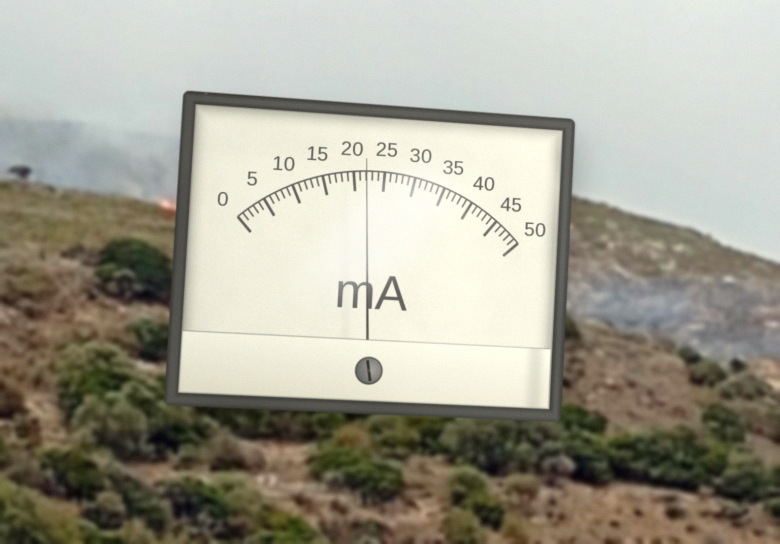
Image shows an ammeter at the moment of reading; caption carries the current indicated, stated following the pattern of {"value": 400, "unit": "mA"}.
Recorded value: {"value": 22, "unit": "mA"}
